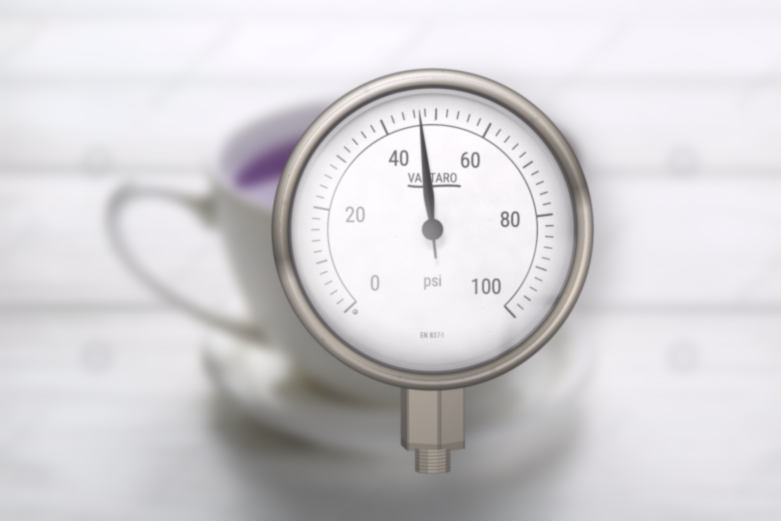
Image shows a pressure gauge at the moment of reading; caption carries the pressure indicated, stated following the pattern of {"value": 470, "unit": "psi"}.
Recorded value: {"value": 47, "unit": "psi"}
